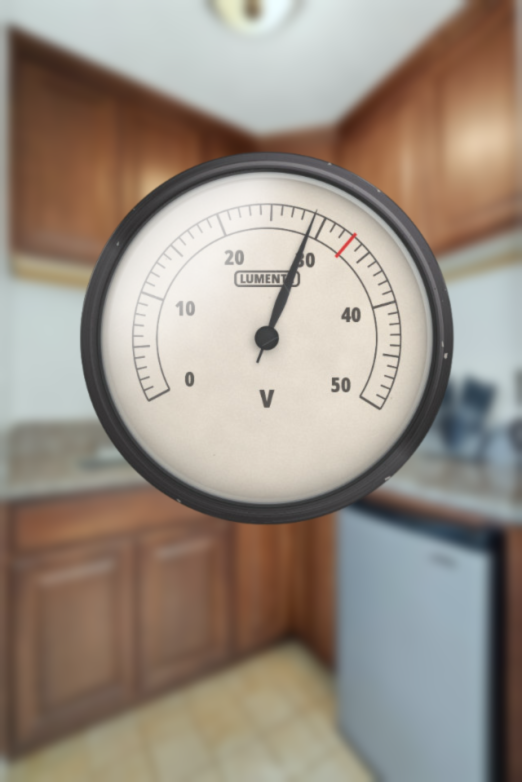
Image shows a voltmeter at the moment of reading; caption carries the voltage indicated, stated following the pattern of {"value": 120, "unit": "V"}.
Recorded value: {"value": 29, "unit": "V"}
